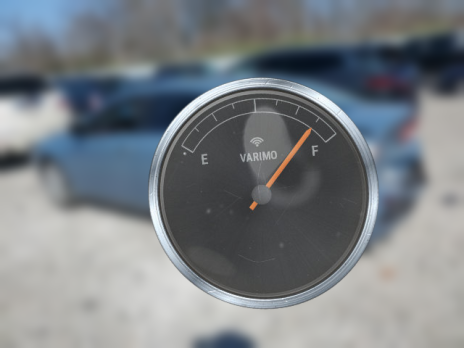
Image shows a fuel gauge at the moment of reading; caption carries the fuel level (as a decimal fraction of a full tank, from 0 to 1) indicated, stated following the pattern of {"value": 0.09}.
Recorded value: {"value": 0.875}
